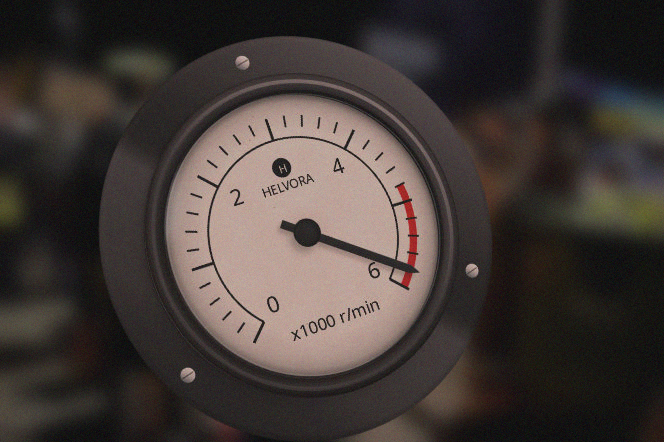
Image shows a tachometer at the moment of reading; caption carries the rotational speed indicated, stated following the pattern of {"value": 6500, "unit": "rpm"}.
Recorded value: {"value": 5800, "unit": "rpm"}
